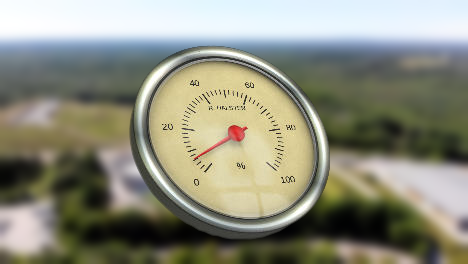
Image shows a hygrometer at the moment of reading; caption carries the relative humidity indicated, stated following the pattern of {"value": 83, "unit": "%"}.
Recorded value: {"value": 6, "unit": "%"}
